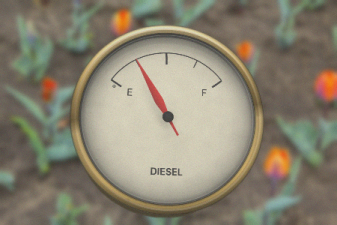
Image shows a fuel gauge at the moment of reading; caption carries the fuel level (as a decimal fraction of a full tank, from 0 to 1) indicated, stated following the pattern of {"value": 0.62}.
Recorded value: {"value": 0.25}
